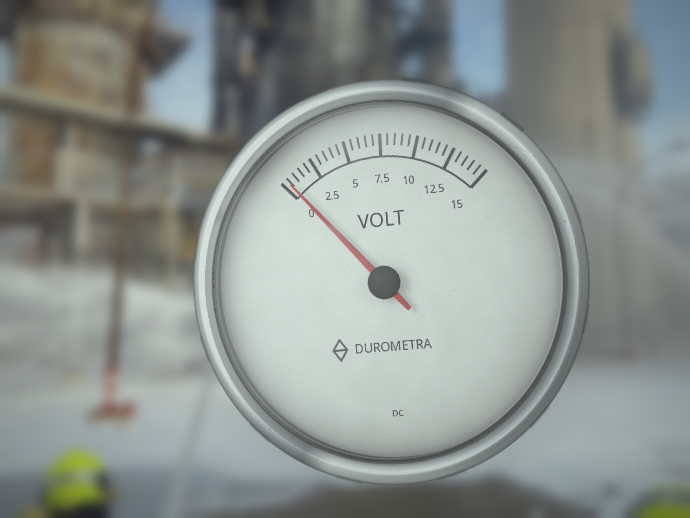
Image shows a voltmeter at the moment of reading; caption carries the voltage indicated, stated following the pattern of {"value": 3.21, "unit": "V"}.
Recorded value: {"value": 0.5, "unit": "V"}
